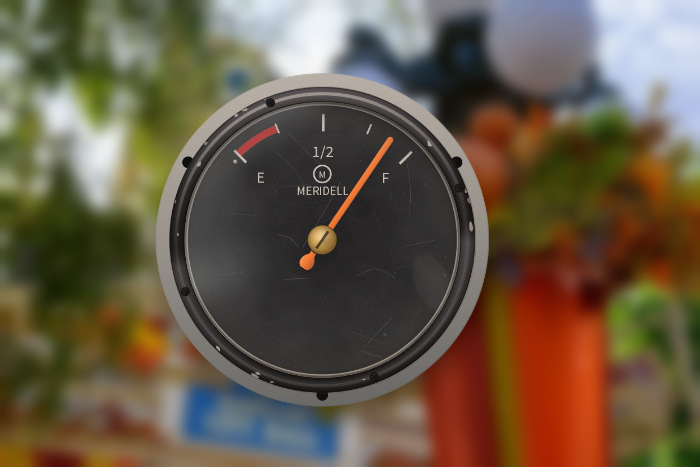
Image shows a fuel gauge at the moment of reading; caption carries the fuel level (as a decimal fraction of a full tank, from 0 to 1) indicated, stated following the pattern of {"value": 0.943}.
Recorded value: {"value": 0.875}
